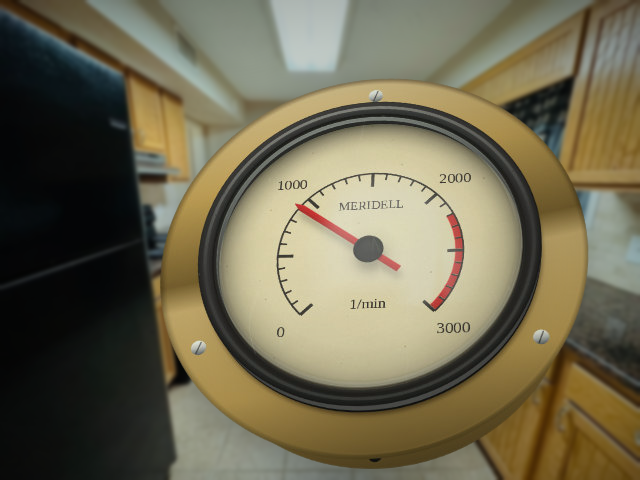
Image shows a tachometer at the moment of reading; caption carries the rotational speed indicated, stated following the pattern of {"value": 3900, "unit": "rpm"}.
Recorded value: {"value": 900, "unit": "rpm"}
